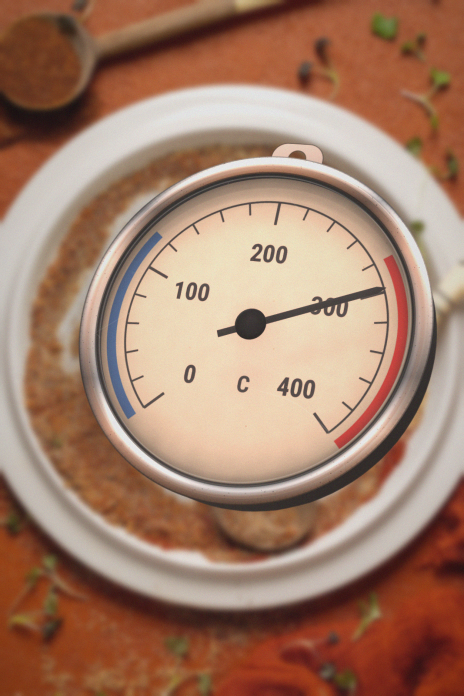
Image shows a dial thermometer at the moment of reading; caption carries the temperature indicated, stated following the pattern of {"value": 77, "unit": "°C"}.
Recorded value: {"value": 300, "unit": "°C"}
